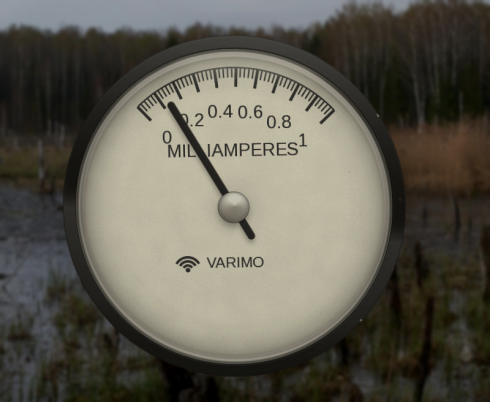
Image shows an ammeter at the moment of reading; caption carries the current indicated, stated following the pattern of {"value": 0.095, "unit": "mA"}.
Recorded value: {"value": 0.14, "unit": "mA"}
